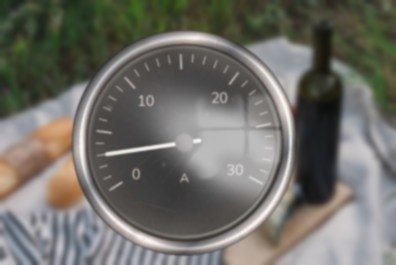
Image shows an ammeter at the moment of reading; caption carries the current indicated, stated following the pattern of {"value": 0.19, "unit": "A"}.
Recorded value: {"value": 3, "unit": "A"}
